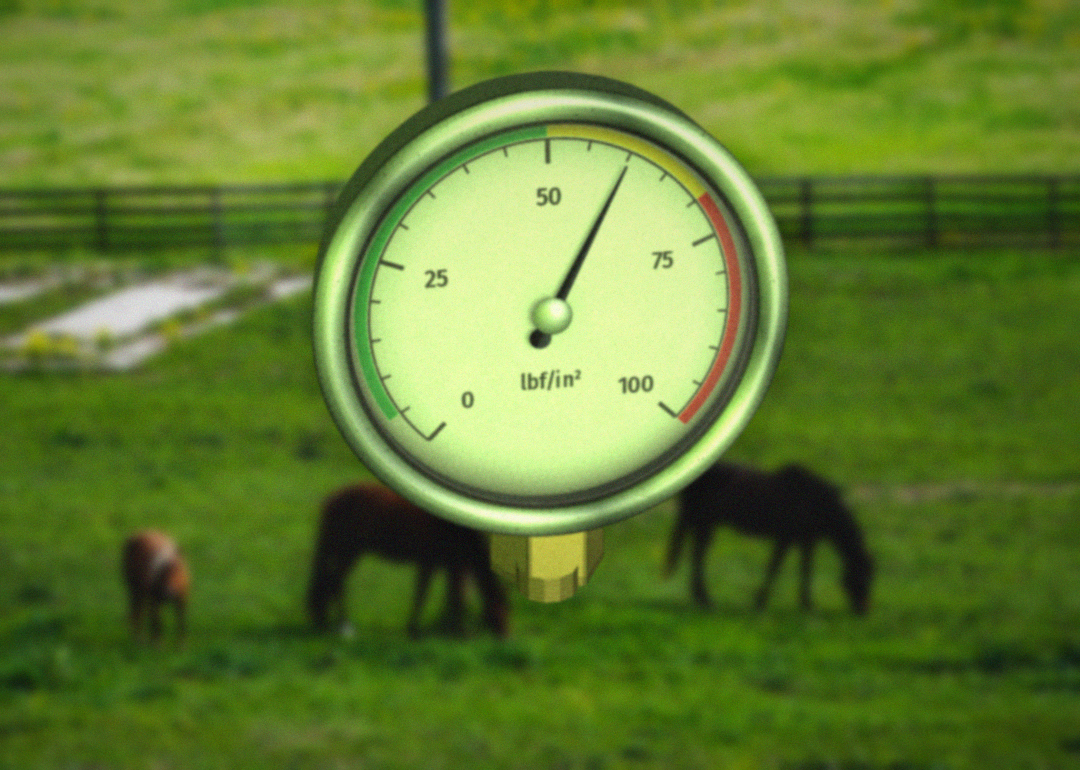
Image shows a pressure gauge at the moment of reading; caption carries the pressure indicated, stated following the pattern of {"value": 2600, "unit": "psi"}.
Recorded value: {"value": 60, "unit": "psi"}
